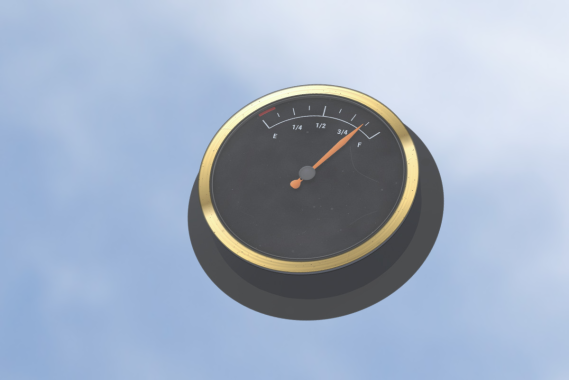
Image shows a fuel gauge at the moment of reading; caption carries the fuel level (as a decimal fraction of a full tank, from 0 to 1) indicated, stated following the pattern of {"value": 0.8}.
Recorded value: {"value": 0.875}
